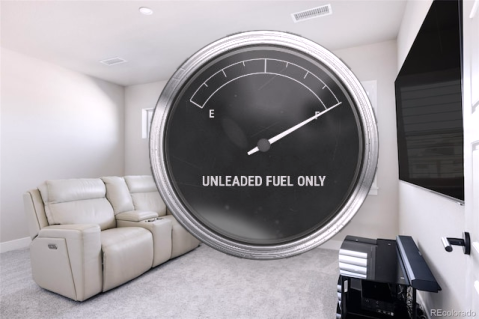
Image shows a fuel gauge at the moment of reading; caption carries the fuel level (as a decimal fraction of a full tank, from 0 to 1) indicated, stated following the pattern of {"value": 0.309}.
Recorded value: {"value": 1}
